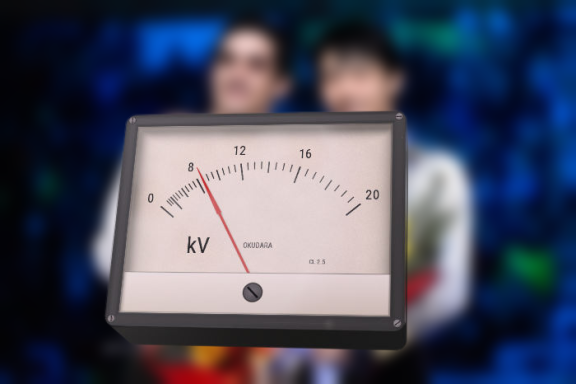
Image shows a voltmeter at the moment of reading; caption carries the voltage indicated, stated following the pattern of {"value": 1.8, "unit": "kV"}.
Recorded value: {"value": 8.5, "unit": "kV"}
